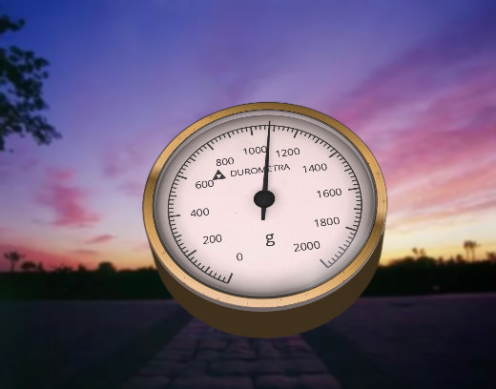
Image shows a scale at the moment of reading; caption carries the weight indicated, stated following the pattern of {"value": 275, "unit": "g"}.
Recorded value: {"value": 1080, "unit": "g"}
